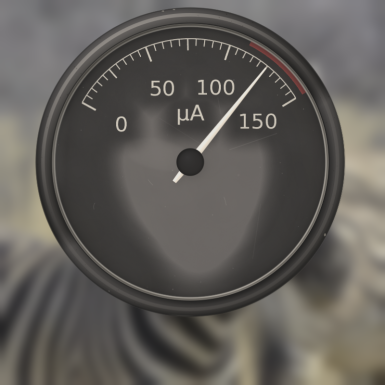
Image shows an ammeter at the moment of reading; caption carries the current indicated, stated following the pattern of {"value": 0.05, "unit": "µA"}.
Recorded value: {"value": 125, "unit": "µA"}
